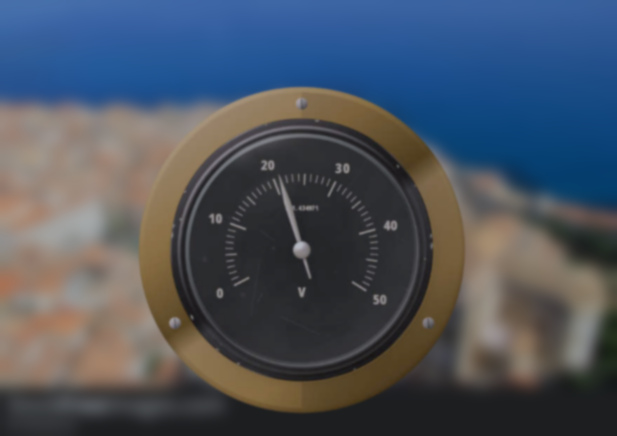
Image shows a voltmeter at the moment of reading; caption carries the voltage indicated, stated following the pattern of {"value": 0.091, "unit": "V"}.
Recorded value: {"value": 21, "unit": "V"}
